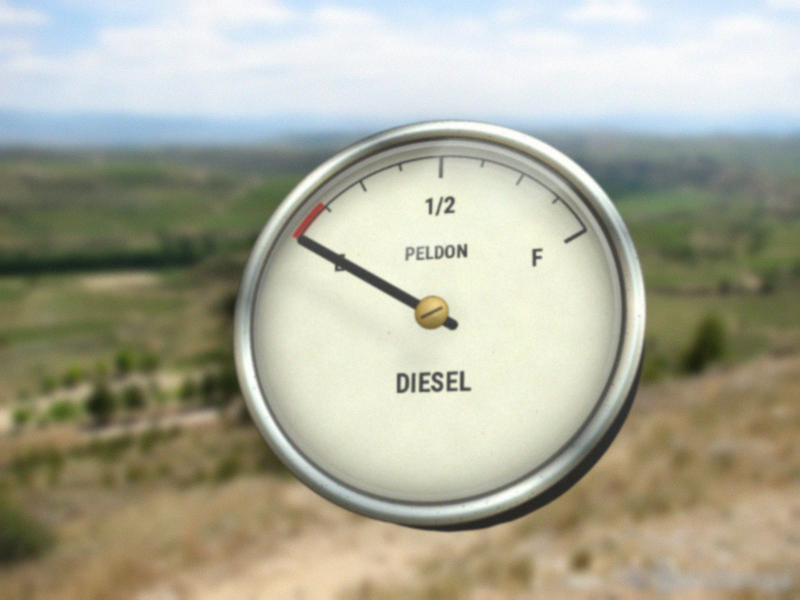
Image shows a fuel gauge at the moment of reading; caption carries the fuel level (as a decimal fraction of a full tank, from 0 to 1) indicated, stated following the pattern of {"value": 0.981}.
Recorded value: {"value": 0}
